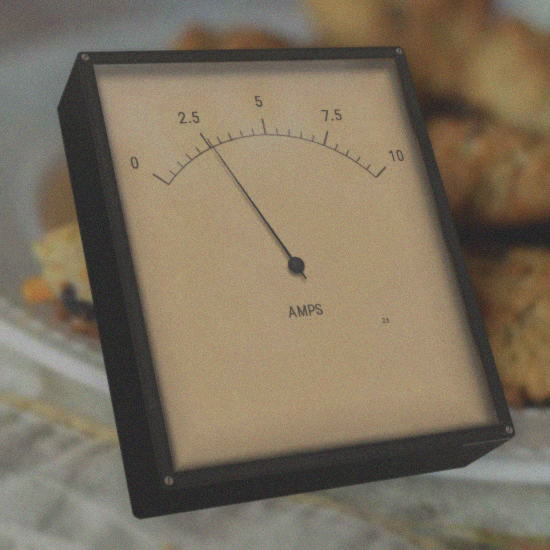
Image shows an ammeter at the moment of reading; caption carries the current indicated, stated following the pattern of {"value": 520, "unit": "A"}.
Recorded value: {"value": 2.5, "unit": "A"}
